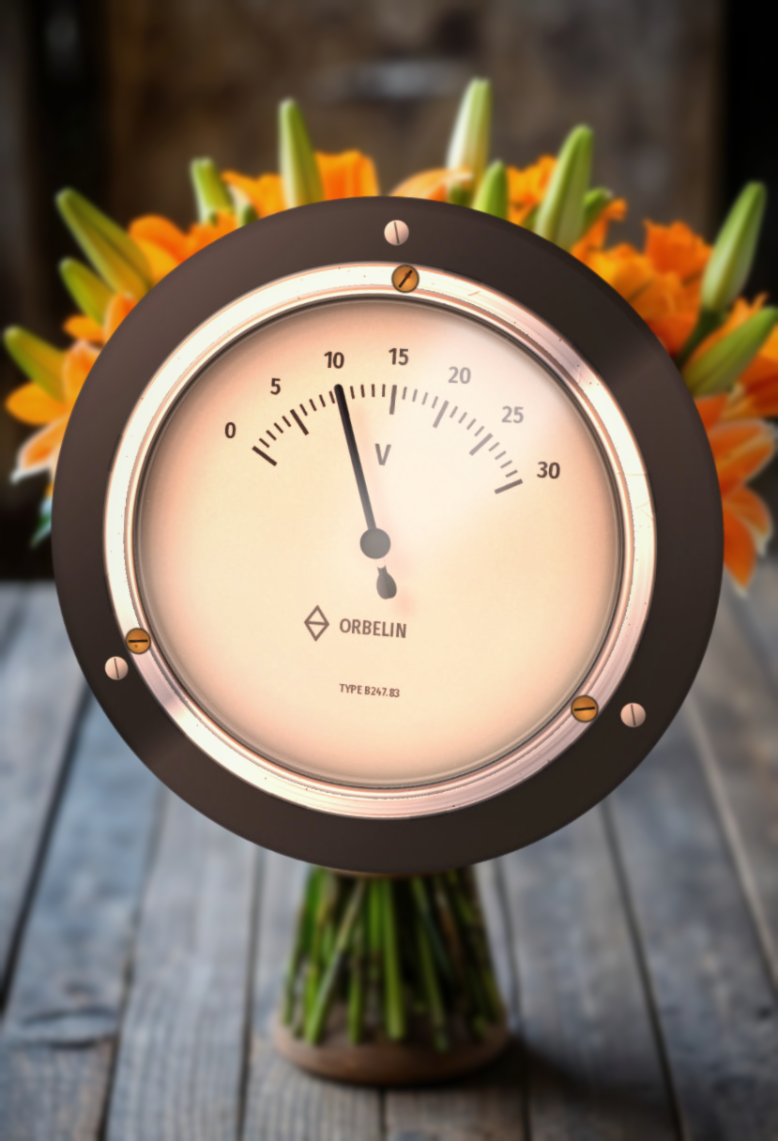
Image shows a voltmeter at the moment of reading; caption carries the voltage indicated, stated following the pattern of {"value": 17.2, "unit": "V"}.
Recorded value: {"value": 10, "unit": "V"}
